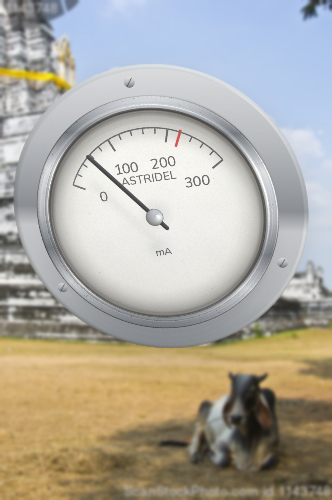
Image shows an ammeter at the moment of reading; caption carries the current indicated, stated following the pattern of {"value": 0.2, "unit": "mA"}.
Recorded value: {"value": 60, "unit": "mA"}
